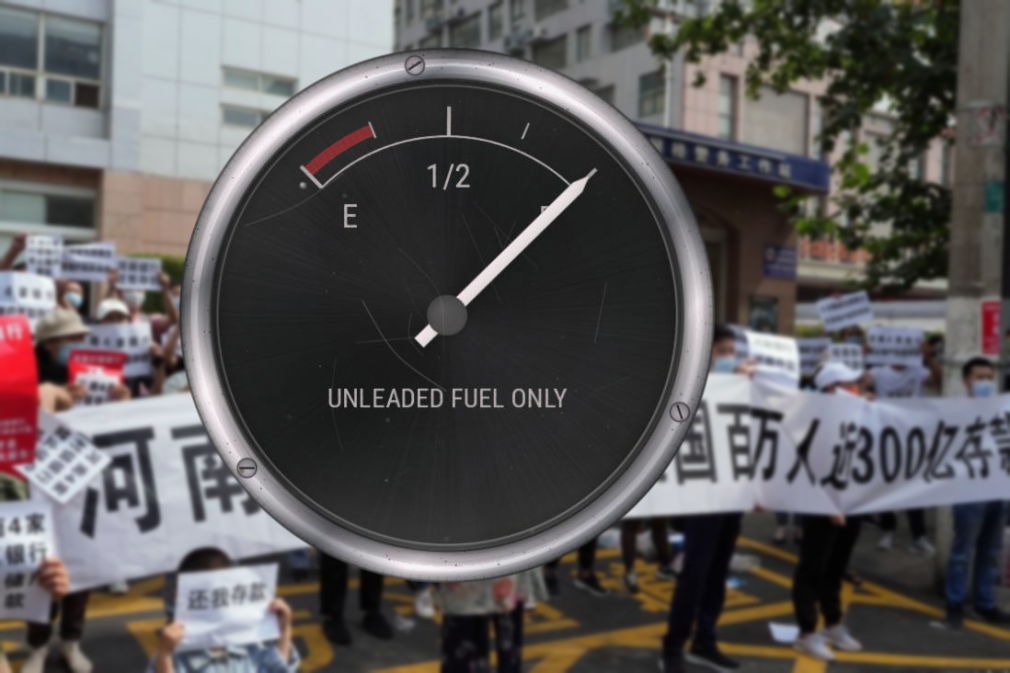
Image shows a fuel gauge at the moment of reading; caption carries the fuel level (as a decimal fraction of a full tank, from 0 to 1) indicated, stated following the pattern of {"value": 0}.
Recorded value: {"value": 1}
